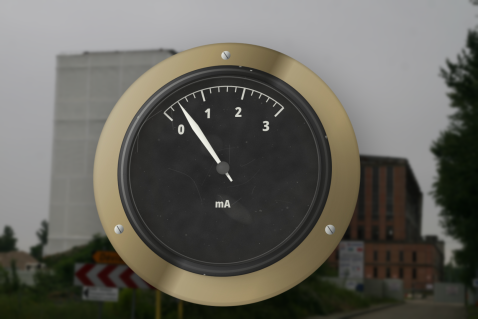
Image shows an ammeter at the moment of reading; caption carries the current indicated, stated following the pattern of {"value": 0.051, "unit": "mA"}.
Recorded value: {"value": 0.4, "unit": "mA"}
